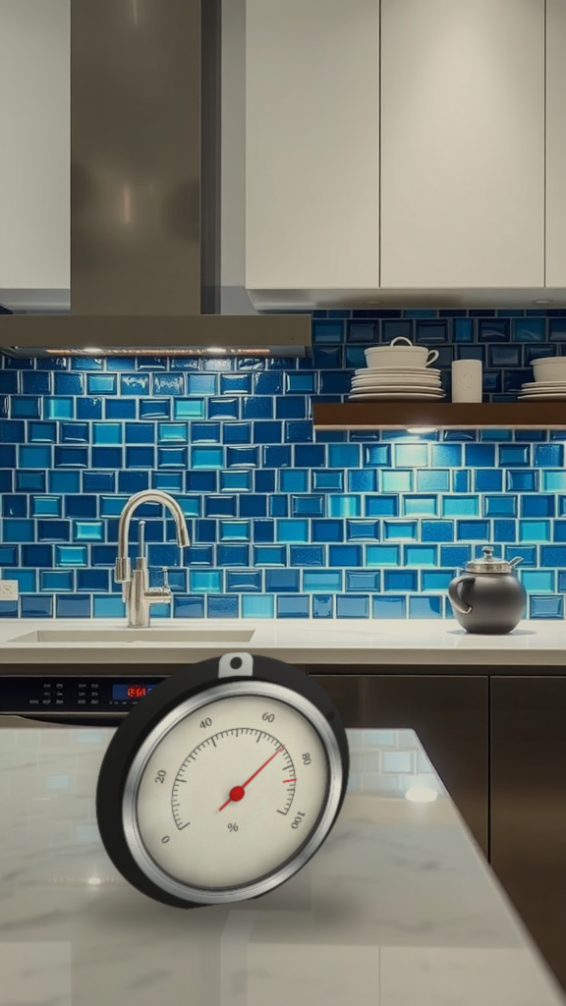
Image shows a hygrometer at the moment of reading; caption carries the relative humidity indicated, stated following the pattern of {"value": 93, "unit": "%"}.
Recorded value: {"value": 70, "unit": "%"}
